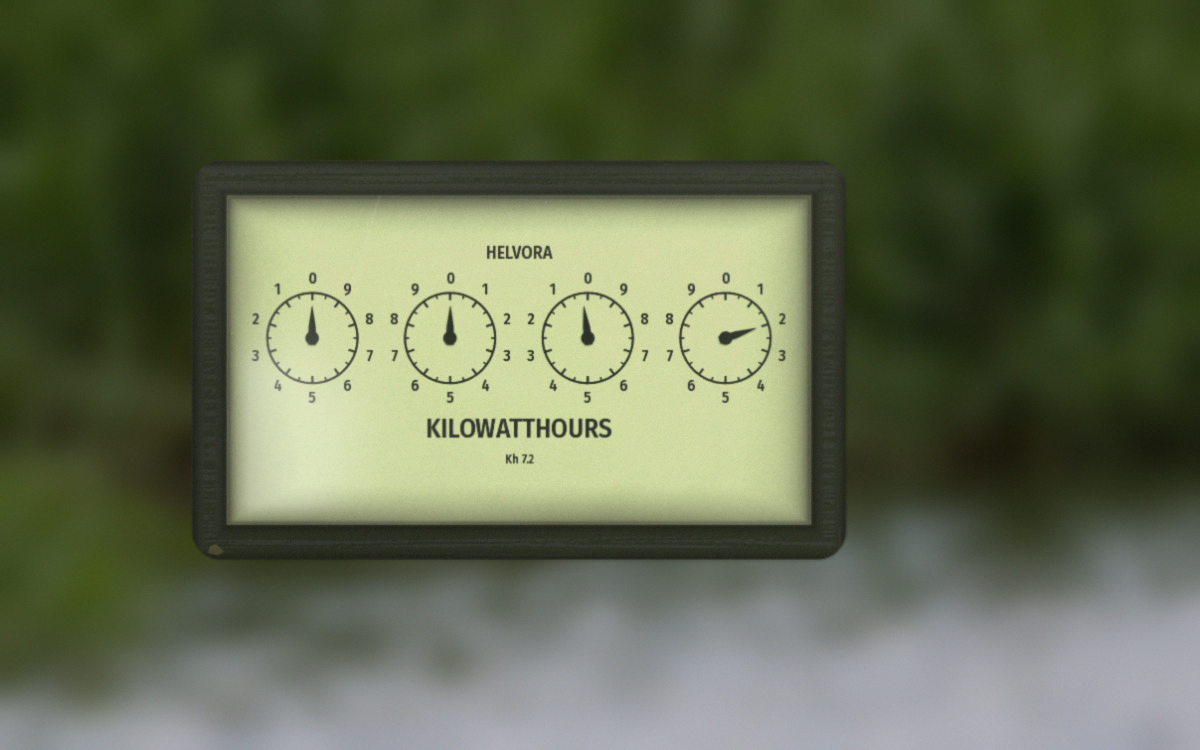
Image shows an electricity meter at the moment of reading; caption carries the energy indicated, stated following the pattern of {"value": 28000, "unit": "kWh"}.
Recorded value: {"value": 2, "unit": "kWh"}
